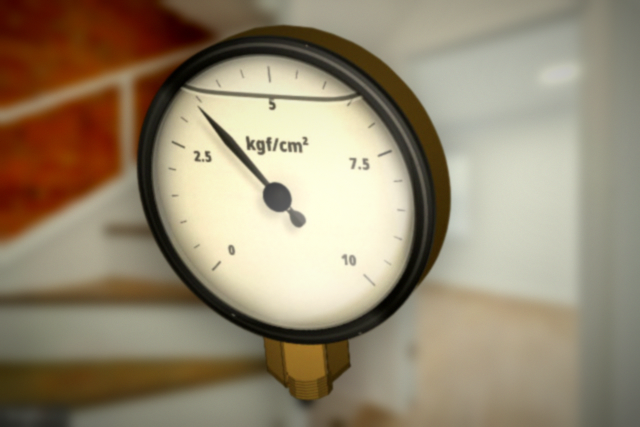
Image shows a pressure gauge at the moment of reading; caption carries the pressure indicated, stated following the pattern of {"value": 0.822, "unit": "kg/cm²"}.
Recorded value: {"value": 3.5, "unit": "kg/cm²"}
